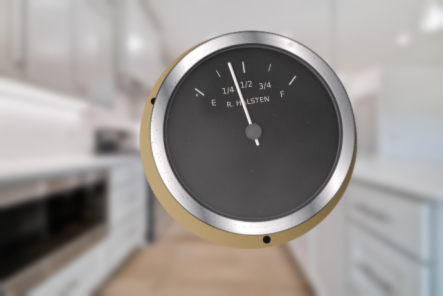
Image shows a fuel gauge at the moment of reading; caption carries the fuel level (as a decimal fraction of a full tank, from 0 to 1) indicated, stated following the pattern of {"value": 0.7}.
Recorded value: {"value": 0.375}
